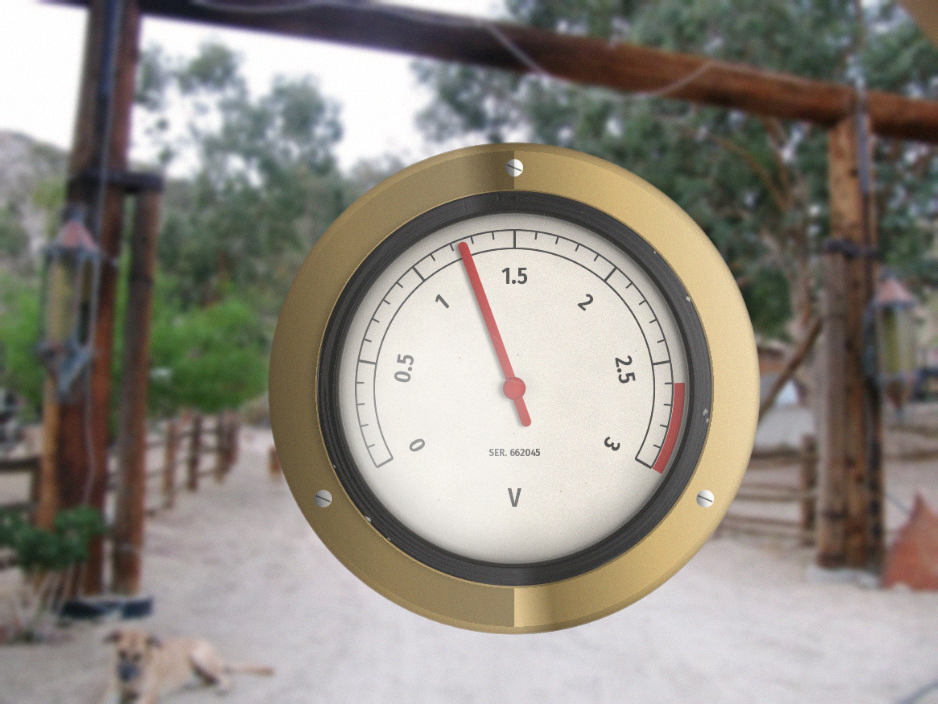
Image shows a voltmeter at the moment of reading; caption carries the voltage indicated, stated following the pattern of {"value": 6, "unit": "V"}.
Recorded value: {"value": 1.25, "unit": "V"}
